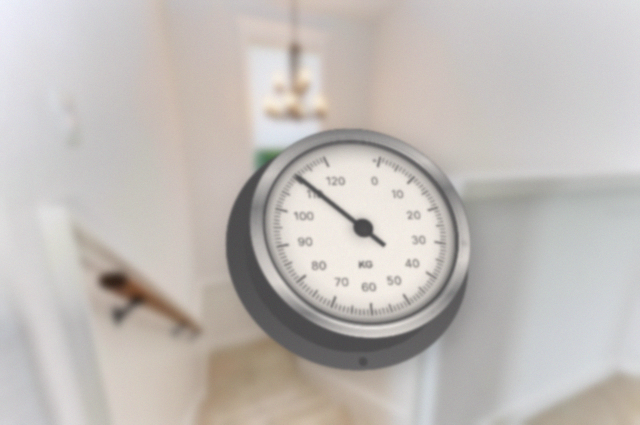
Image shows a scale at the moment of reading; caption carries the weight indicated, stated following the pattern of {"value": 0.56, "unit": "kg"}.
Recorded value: {"value": 110, "unit": "kg"}
